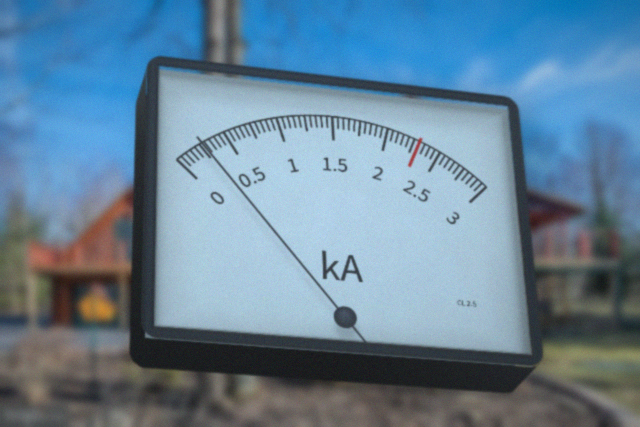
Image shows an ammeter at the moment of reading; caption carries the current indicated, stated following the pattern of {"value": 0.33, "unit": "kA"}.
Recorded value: {"value": 0.25, "unit": "kA"}
